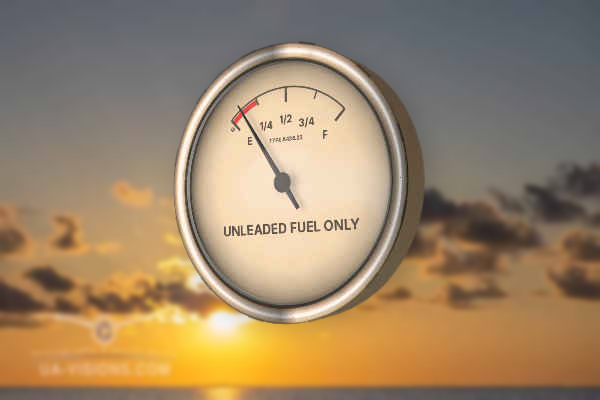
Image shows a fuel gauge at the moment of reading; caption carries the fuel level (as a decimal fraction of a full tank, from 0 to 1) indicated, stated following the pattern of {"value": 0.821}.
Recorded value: {"value": 0.125}
